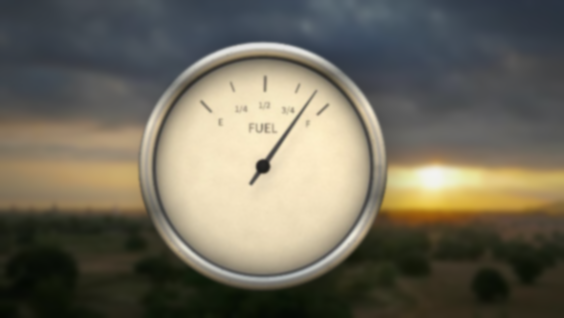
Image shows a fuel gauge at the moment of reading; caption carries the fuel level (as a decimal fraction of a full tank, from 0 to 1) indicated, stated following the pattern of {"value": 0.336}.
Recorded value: {"value": 0.875}
